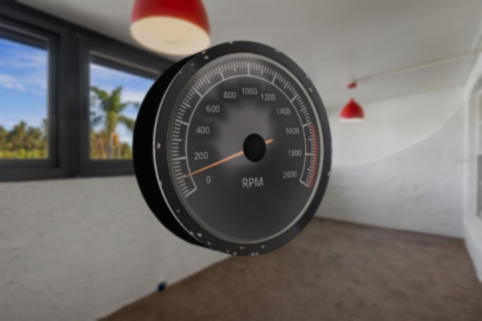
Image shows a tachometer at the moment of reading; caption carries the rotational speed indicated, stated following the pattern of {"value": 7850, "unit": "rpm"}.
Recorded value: {"value": 100, "unit": "rpm"}
